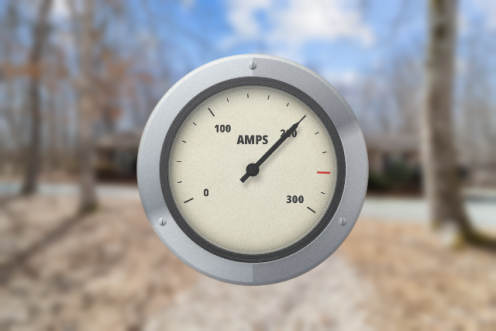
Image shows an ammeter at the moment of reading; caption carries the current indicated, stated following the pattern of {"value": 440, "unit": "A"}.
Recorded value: {"value": 200, "unit": "A"}
